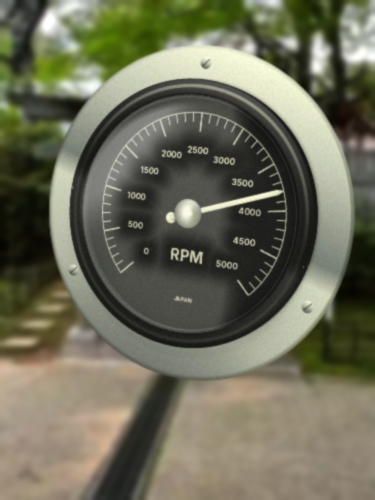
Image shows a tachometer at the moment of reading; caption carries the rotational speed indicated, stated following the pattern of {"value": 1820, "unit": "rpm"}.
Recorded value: {"value": 3800, "unit": "rpm"}
